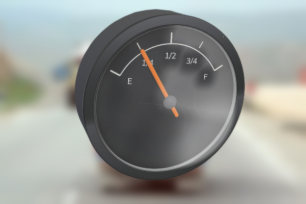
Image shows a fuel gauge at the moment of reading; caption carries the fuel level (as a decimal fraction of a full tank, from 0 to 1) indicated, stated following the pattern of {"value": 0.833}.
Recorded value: {"value": 0.25}
